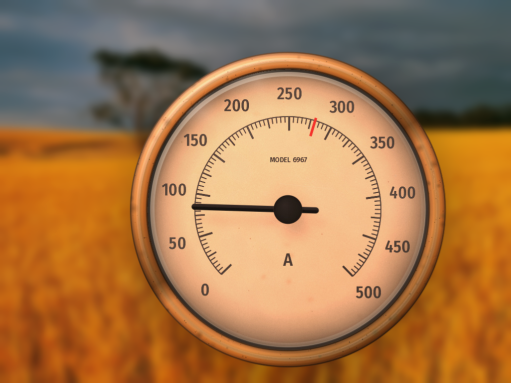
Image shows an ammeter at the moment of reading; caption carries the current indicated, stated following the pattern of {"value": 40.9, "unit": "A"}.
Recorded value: {"value": 85, "unit": "A"}
